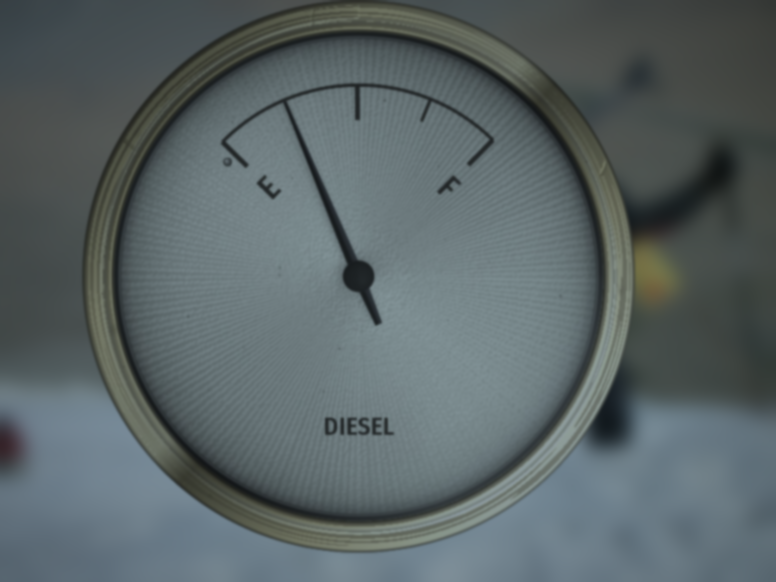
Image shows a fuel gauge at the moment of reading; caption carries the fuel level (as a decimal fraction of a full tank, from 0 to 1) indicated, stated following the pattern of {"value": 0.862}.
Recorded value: {"value": 0.25}
